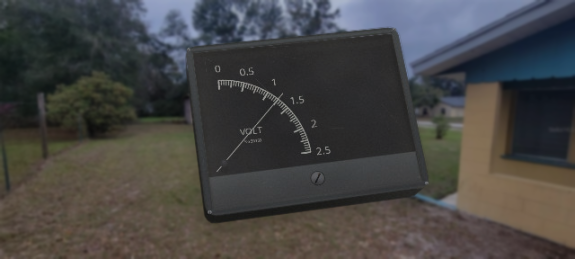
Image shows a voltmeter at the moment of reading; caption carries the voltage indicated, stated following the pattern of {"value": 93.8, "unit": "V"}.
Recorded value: {"value": 1.25, "unit": "V"}
